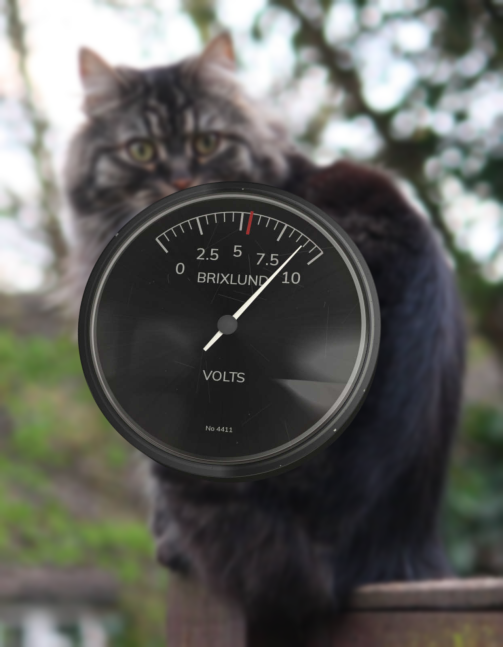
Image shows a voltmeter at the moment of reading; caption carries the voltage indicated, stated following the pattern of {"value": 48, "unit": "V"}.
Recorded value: {"value": 9, "unit": "V"}
